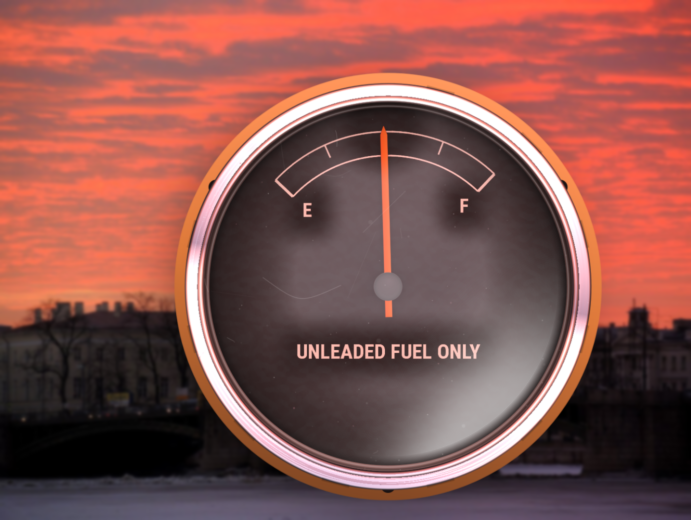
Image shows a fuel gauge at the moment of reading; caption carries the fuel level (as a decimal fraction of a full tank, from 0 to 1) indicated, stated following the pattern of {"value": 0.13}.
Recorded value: {"value": 0.5}
